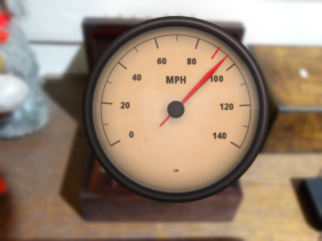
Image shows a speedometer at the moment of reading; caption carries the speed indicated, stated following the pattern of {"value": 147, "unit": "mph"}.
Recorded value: {"value": 95, "unit": "mph"}
